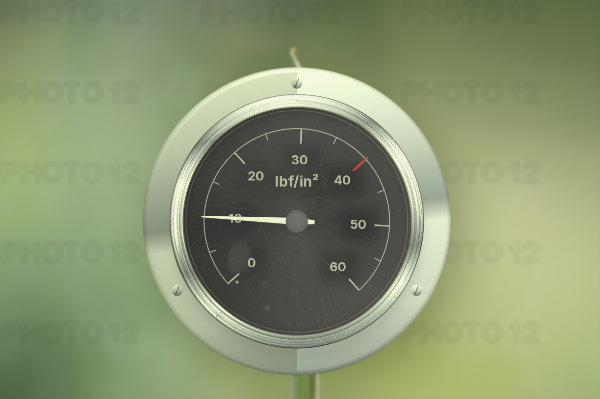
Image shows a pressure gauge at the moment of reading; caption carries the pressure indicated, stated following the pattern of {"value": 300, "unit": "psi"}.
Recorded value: {"value": 10, "unit": "psi"}
